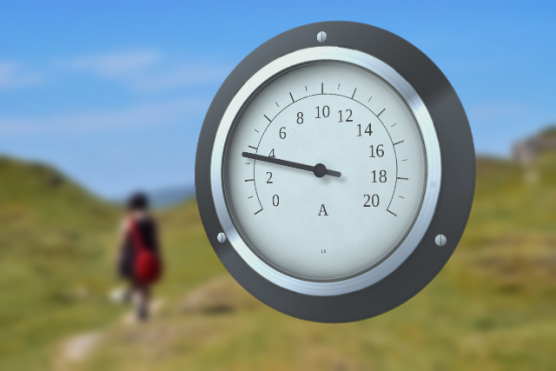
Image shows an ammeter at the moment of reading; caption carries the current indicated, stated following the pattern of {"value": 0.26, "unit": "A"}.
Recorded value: {"value": 3.5, "unit": "A"}
